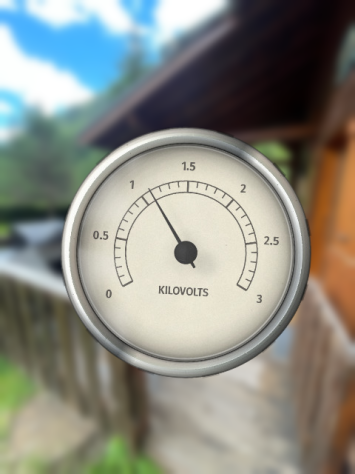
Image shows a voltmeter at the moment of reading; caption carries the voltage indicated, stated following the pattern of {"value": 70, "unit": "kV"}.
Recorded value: {"value": 1.1, "unit": "kV"}
